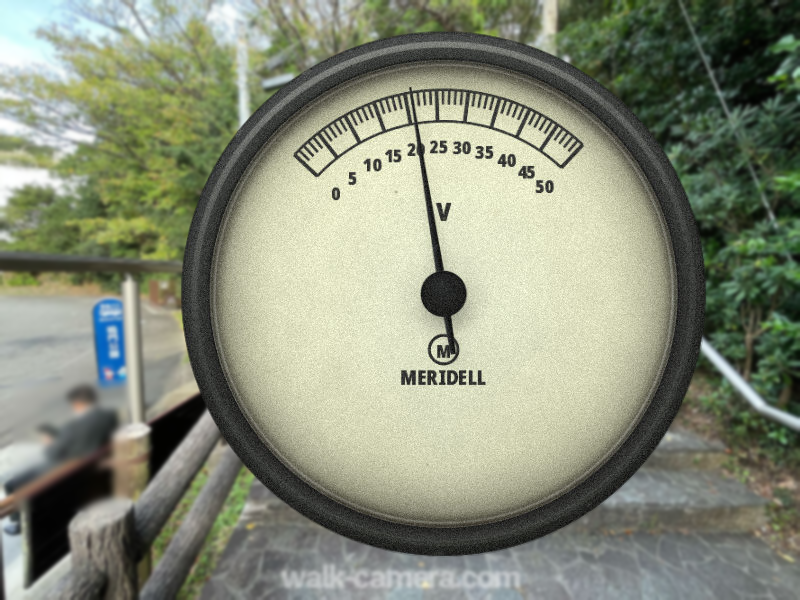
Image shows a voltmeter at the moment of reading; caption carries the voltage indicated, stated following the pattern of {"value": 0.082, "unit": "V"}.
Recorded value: {"value": 21, "unit": "V"}
